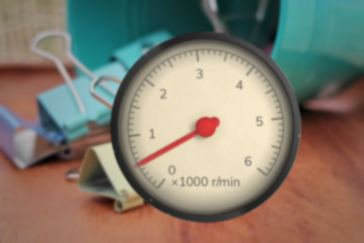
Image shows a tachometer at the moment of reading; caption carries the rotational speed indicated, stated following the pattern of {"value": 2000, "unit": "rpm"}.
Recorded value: {"value": 500, "unit": "rpm"}
